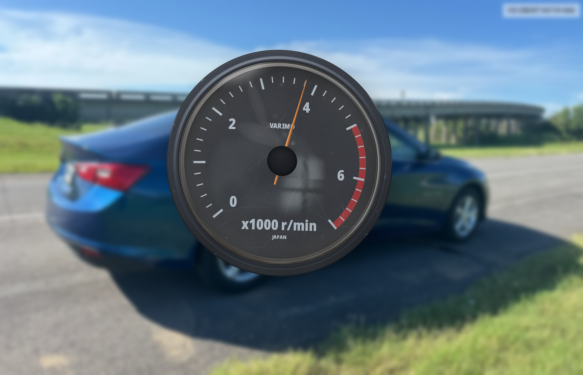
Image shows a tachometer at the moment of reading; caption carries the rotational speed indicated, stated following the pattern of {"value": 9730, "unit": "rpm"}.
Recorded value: {"value": 3800, "unit": "rpm"}
